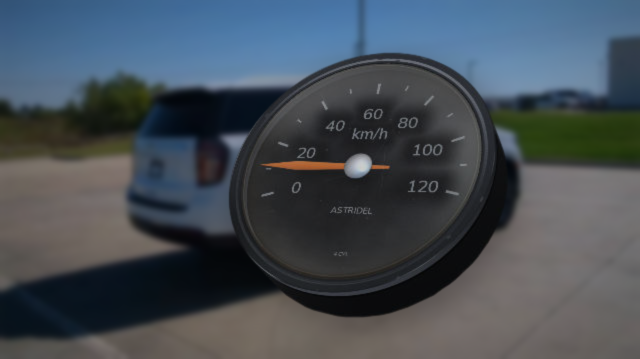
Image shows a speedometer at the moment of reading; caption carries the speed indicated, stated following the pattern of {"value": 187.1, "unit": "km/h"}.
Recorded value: {"value": 10, "unit": "km/h"}
